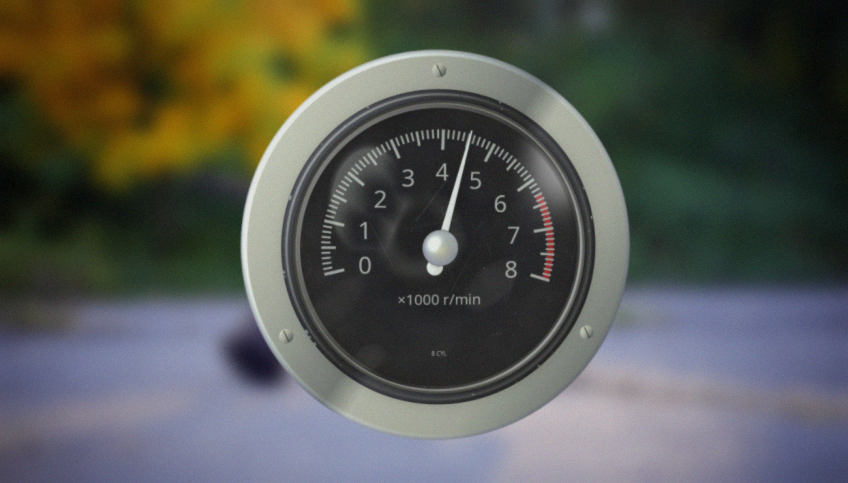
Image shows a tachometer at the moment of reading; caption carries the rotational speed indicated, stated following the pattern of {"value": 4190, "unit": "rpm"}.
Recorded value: {"value": 4500, "unit": "rpm"}
